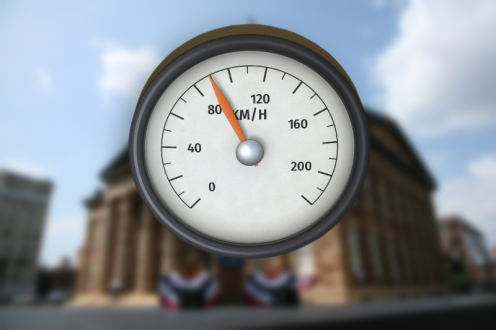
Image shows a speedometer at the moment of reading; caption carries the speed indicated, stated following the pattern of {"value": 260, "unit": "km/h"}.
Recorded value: {"value": 90, "unit": "km/h"}
